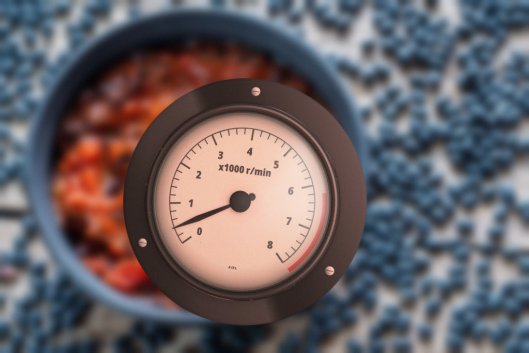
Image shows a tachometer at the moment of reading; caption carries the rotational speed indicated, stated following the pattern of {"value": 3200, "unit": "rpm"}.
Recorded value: {"value": 400, "unit": "rpm"}
